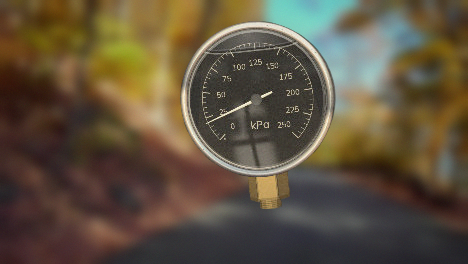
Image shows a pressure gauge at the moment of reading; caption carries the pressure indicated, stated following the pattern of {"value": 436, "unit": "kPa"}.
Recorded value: {"value": 20, "unit": "kPa"}
